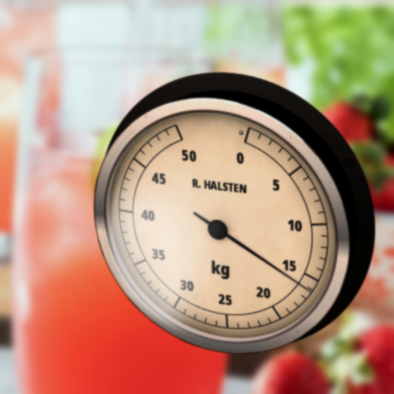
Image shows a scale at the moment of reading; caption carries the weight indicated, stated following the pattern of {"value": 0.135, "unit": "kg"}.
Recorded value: {"value": 16, "unit": "kg"}
